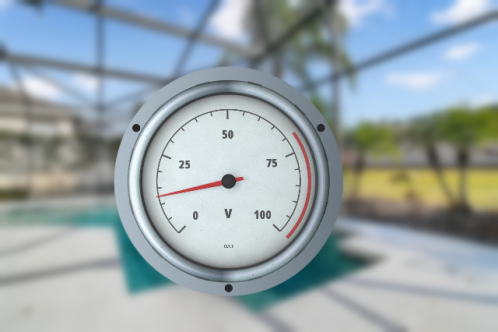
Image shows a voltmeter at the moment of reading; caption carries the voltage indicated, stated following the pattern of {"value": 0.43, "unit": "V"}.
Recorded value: {"value": 12.5, "unit": "V"}
